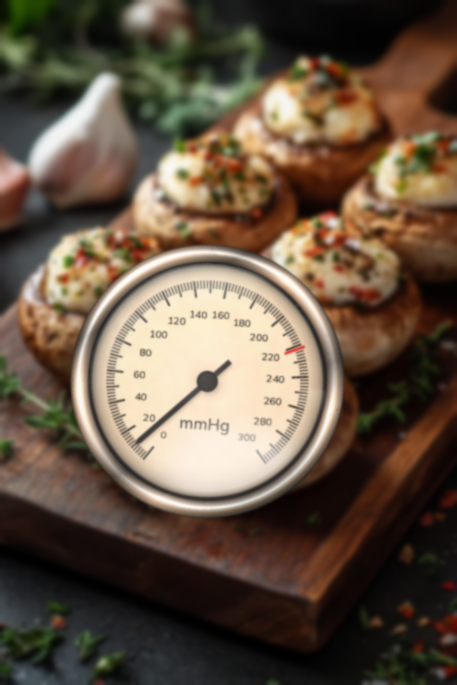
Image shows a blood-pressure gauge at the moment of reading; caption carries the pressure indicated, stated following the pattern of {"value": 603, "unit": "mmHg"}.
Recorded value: {"value": 10, "unit": "mmHg"}
